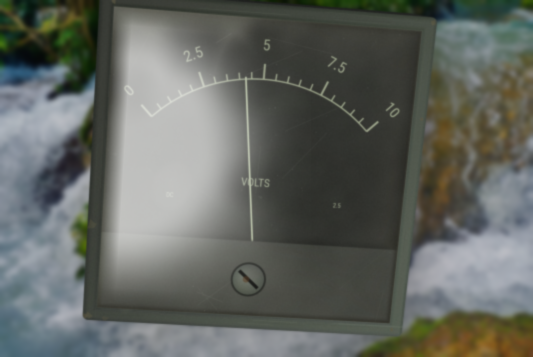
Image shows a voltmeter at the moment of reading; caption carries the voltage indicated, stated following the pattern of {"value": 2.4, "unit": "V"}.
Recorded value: {"value": 4.25, "unit": "V"}
